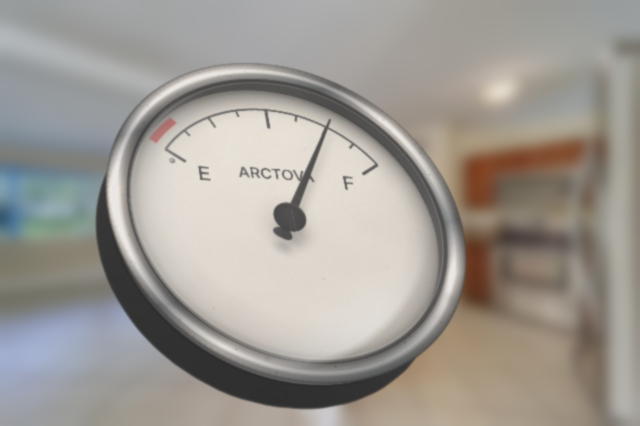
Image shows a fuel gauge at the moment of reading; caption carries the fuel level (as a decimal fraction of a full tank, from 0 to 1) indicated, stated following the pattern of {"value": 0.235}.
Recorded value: {"value": 0.75}
